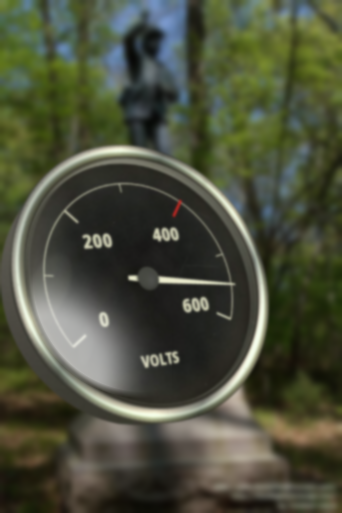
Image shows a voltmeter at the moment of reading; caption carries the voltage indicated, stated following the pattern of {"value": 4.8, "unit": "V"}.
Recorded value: {"value": 550, "unit": "V"}
